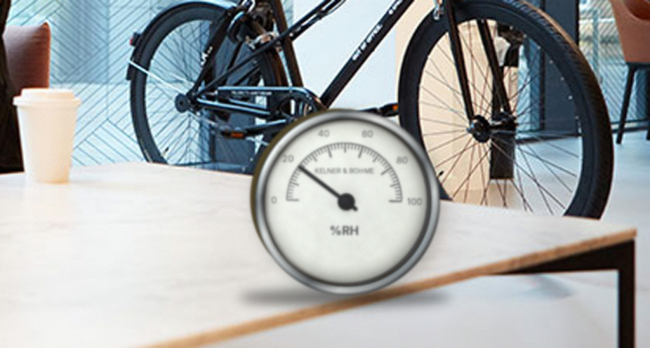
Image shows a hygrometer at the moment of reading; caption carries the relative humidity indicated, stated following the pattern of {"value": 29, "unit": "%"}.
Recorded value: {"value": 20, "unit": "%"}
